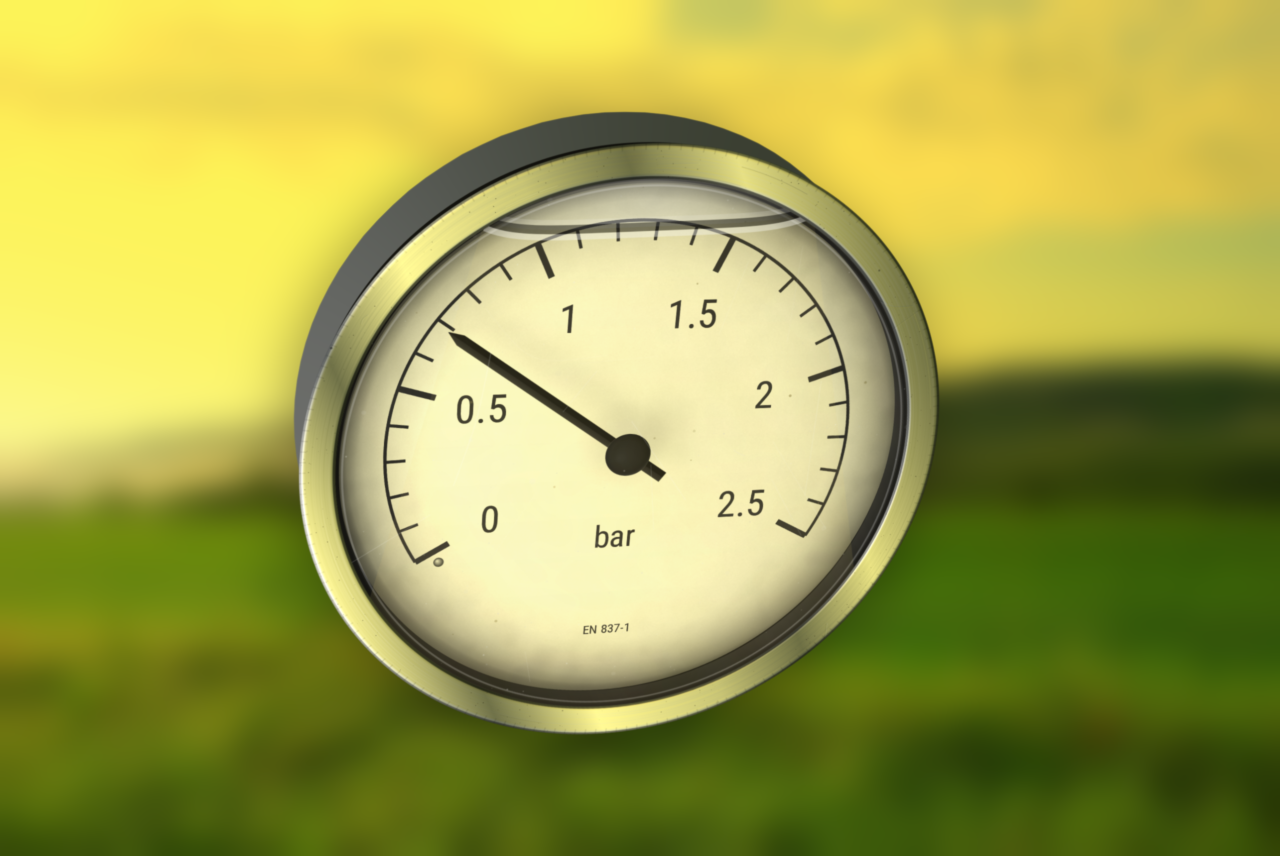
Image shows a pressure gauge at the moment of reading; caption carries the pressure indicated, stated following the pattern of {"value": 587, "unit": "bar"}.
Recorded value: {"value": 0.7, "unit": "bar"}
